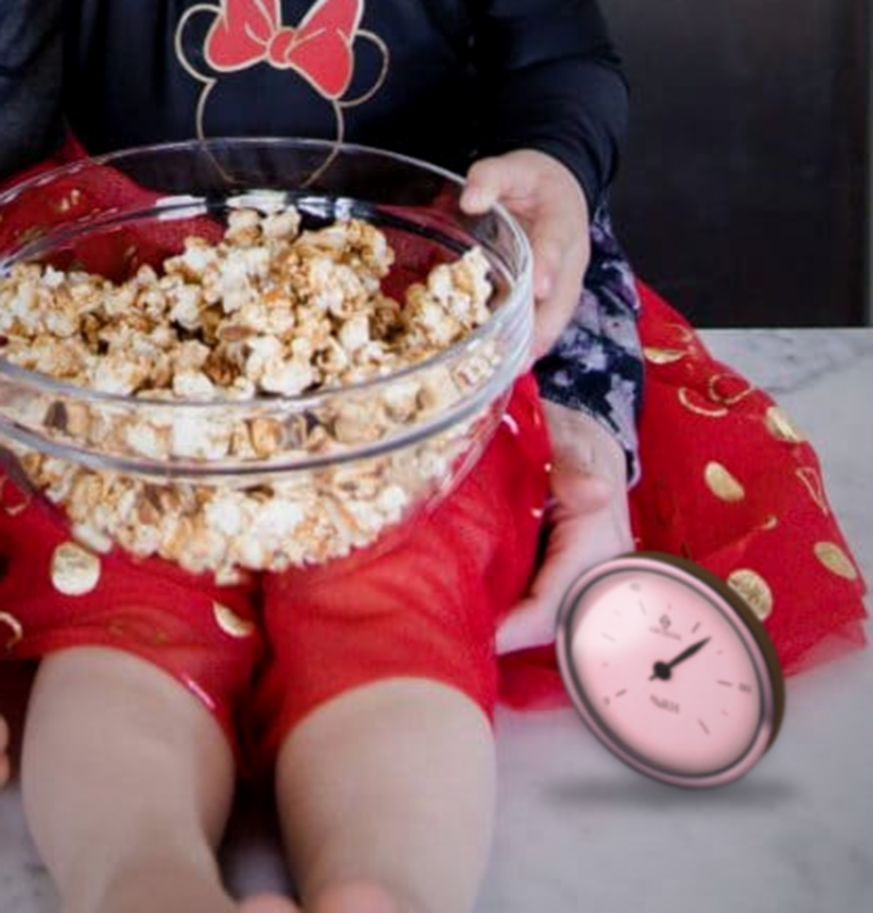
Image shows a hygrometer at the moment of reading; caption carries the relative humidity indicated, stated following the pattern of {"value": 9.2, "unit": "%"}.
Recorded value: {"value": 65, "unit": "%"}
